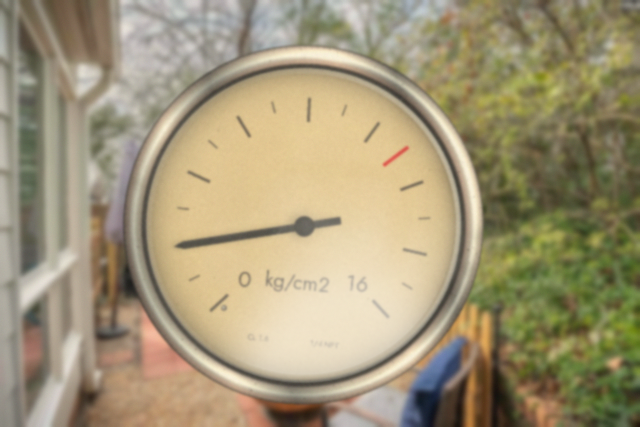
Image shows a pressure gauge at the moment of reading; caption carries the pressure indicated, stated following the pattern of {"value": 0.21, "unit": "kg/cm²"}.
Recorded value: {"value": 2, "unit": "kg/cm²"}
